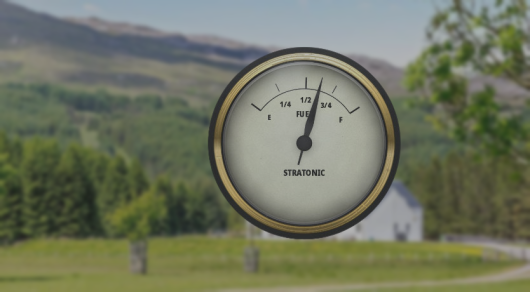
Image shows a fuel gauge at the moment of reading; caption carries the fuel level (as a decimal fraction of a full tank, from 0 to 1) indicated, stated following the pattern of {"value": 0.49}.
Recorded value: {"value": 0.625}
